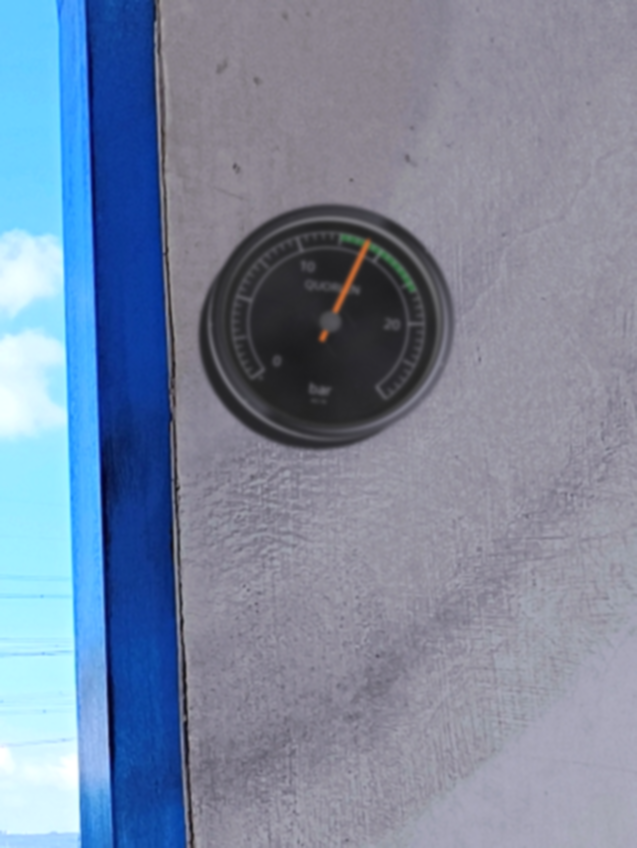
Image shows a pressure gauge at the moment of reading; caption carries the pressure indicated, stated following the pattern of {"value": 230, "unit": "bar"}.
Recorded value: {"value": 14, "unit": "bar"}
